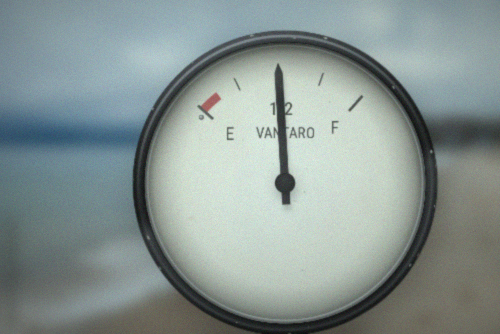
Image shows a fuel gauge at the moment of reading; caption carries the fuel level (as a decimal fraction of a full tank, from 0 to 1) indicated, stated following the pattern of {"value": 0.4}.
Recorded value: {"value": 0.5}
